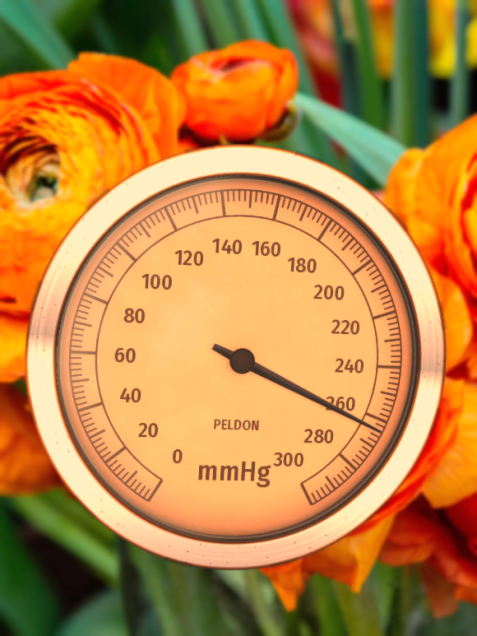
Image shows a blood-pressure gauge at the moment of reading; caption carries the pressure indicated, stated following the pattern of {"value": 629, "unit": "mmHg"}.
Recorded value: {"value": 264, "unit": "mmHg"}
